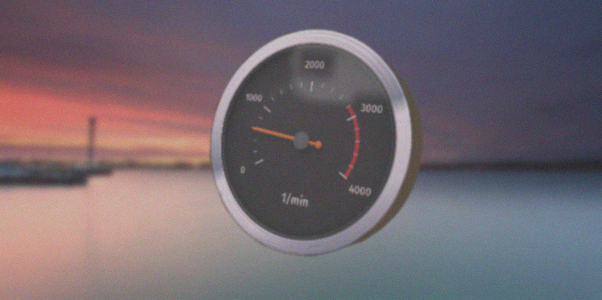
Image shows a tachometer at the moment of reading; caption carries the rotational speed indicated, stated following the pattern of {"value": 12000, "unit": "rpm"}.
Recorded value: {"value": 600, "unit": "rpm"}
